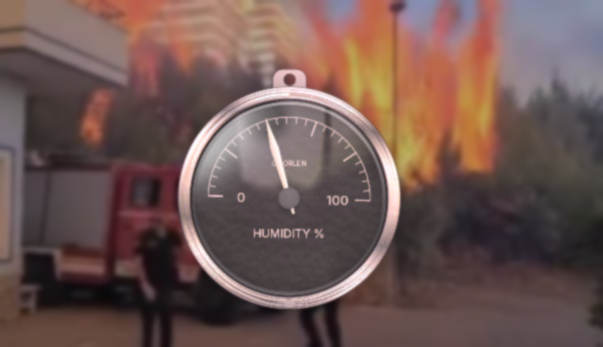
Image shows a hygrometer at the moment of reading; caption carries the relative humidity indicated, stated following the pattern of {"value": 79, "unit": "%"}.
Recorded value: {"value": 40, "unit": "%"}
